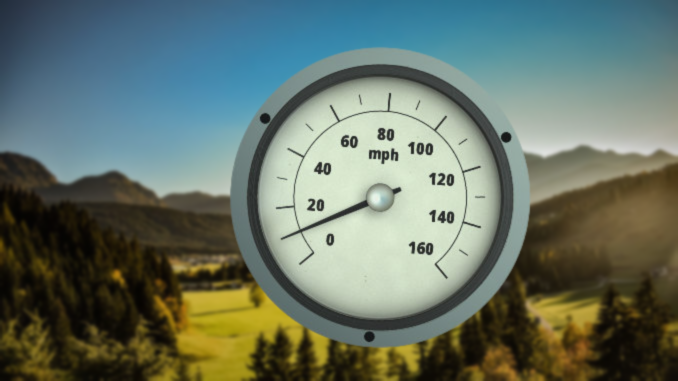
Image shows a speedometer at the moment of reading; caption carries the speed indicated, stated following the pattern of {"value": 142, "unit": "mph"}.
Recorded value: {"value": 10, "unit": "mph"}
